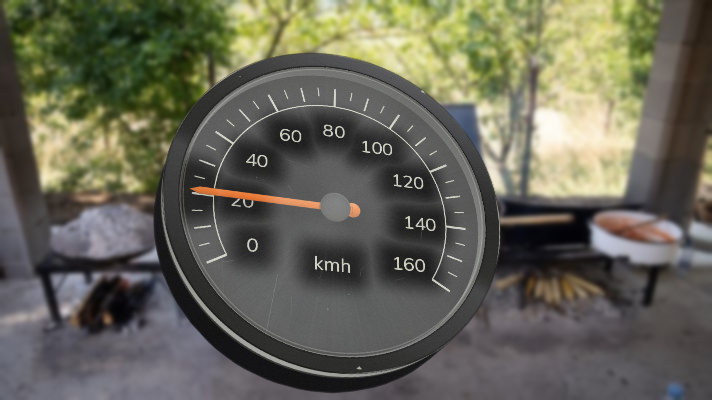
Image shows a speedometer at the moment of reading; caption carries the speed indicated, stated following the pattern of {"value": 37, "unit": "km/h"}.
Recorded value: {"value": 20, "unit": "km/h"}
